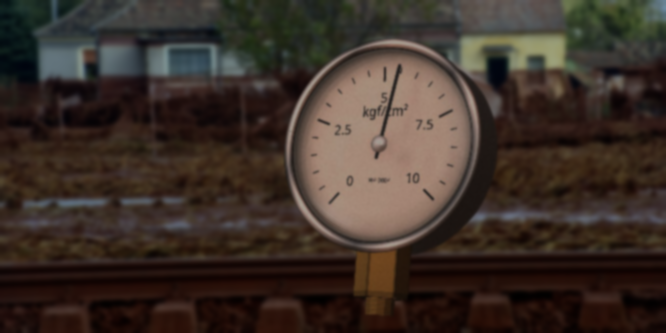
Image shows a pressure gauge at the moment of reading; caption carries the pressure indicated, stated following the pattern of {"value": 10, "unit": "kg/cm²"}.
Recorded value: {"value": 5.5, "unit": "kg/cm²"}
